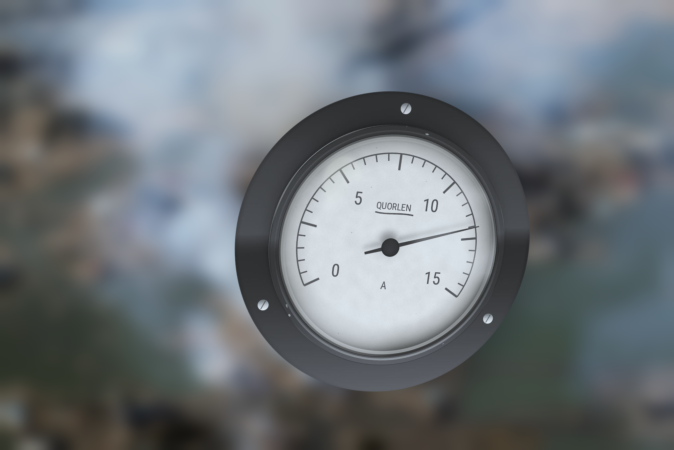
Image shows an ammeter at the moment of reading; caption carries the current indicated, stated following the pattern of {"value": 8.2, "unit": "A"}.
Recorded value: {"value": 12, "unit": "A"}
